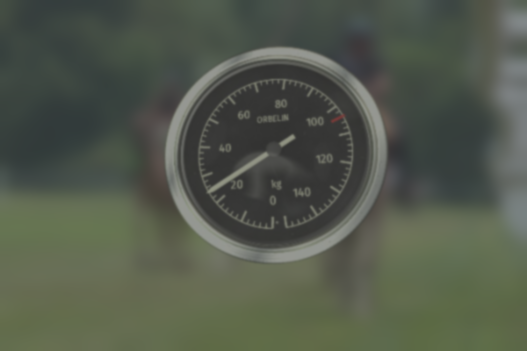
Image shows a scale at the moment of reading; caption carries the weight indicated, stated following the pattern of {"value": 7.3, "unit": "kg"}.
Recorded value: {"value": 24, "unit": "kg"}
